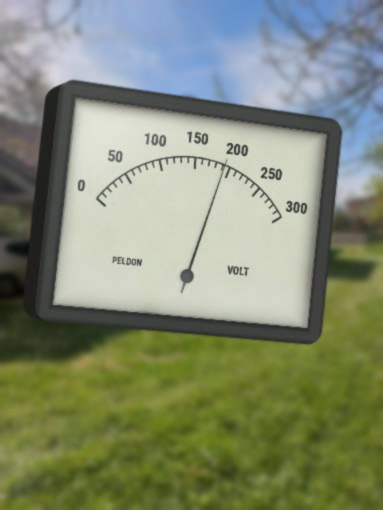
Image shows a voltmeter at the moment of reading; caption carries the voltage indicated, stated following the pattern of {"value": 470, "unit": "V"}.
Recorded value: {"value": 190, "unit": "V"}
